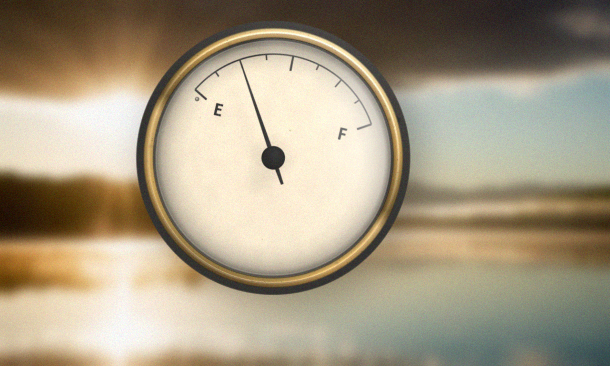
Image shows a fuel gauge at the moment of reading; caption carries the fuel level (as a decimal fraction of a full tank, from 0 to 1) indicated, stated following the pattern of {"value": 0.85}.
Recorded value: {"value": 0.25}
